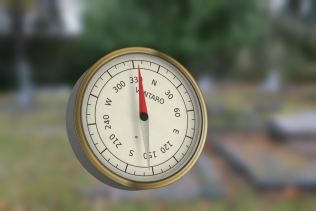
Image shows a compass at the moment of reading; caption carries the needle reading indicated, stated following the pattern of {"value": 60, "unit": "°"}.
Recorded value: {"value": 335, "unit": "°"}
